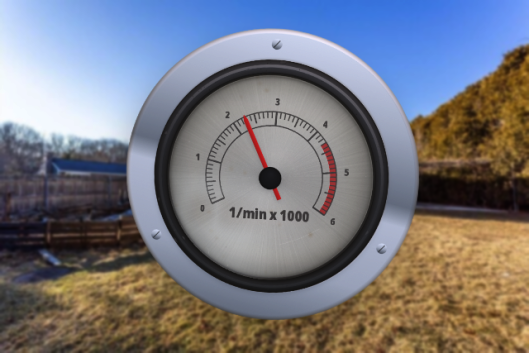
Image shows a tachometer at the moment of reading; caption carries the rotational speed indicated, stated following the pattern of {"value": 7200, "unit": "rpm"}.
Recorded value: {"value": 2300, "unit": "rpm"}
